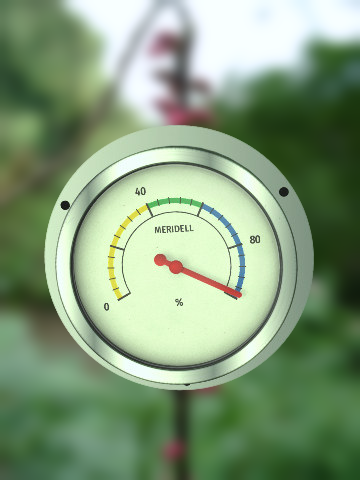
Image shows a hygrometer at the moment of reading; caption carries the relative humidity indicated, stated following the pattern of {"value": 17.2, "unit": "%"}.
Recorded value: {"value": 98, "unit": "%"}
